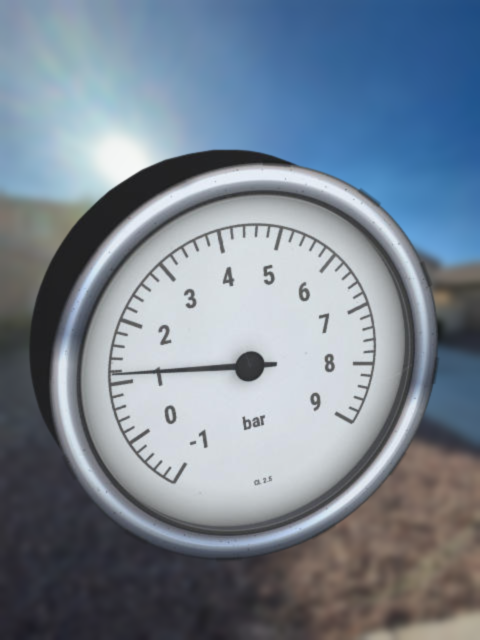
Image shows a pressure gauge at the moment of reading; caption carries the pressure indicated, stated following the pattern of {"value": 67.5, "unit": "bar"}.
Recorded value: {"value": 1.2, "unit": "bar"}
